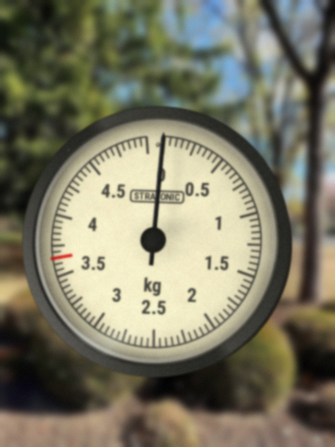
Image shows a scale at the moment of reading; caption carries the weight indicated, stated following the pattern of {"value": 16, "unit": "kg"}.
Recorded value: {"value": 0, "unit": "kg"}
